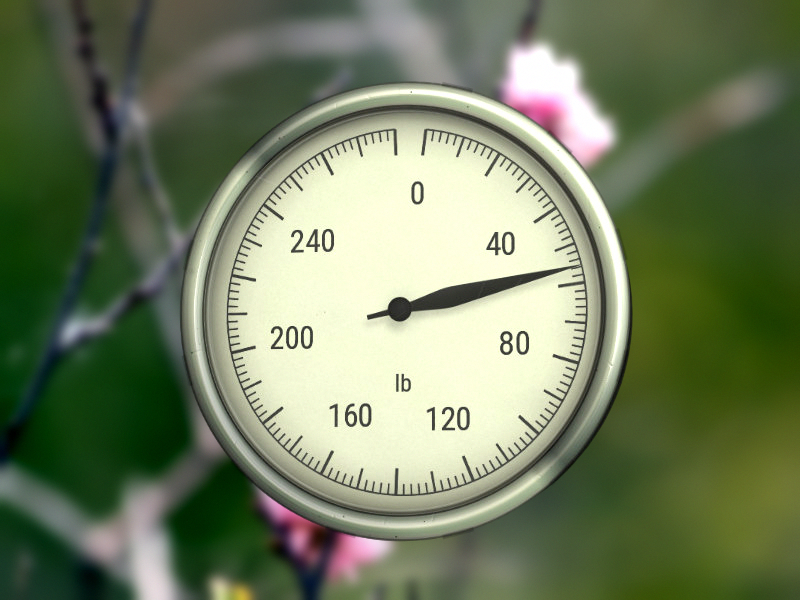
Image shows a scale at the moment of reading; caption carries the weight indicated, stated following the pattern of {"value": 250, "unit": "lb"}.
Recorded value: {"value": 56, "unit": "lb"}
